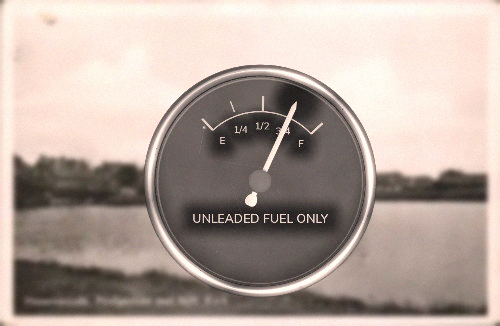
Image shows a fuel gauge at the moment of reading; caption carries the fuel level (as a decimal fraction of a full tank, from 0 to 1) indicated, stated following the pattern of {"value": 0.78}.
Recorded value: {"value": 0.75}
